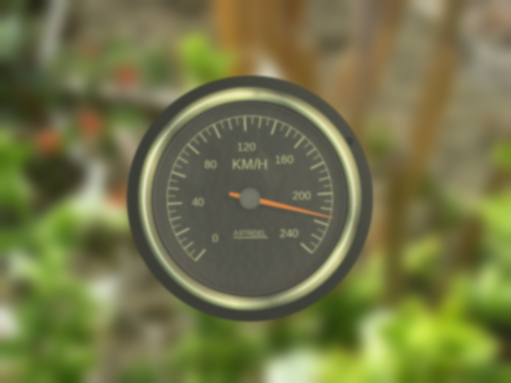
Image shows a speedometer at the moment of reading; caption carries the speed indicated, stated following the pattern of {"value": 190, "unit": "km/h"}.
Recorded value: {"value": 215, "unit": "km/h"}
